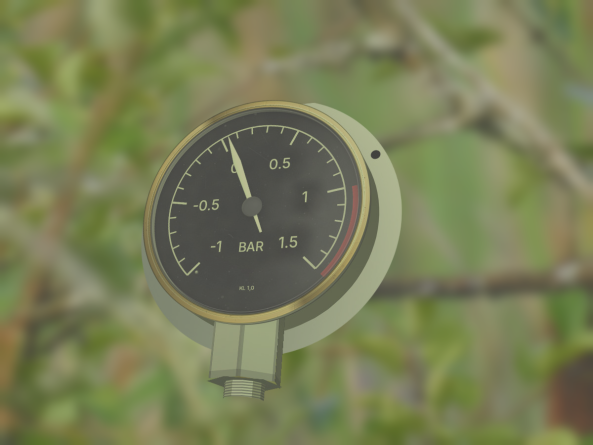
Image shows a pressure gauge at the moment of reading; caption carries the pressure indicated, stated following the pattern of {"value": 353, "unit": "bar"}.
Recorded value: {"value": 0.05, "unit": "bar"}
